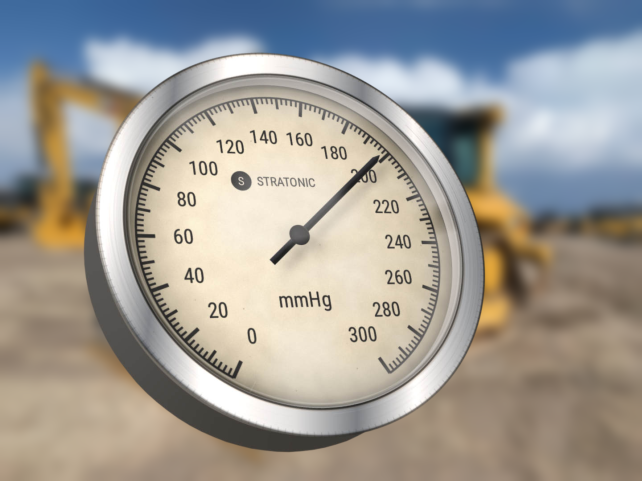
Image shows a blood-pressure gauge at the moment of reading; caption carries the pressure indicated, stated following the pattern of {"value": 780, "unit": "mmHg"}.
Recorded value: {"value": 198, "unit": "mmHg"}
